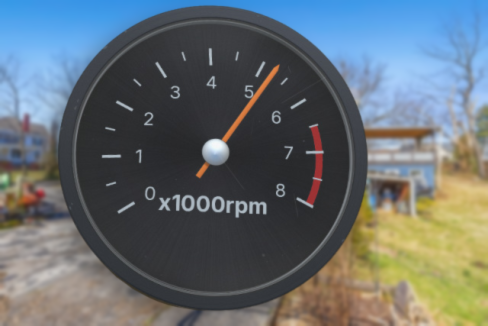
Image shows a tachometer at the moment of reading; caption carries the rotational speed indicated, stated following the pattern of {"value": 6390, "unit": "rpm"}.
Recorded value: {"value": 5250, "unit": "rpm"}
